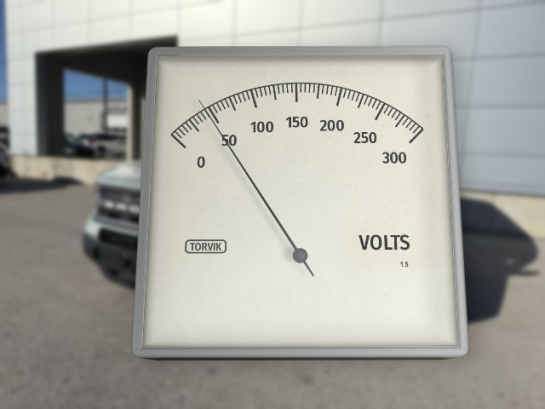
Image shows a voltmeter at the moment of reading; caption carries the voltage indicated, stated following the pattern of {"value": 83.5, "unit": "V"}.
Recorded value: {"value": 45, "unit": "V"}
